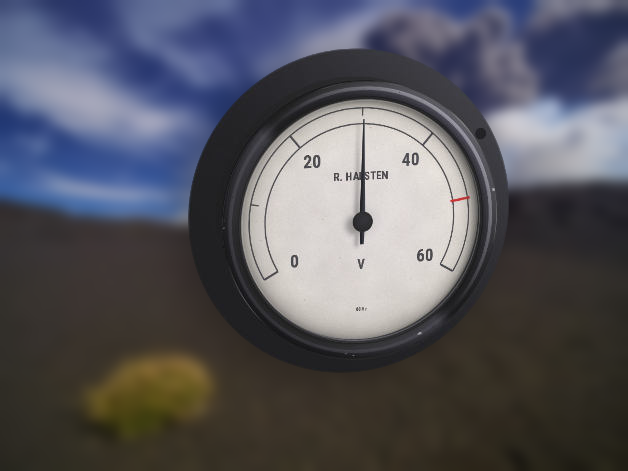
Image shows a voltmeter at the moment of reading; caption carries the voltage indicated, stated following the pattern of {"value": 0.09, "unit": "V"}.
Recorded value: {"value": 30, "unit": "V"}
